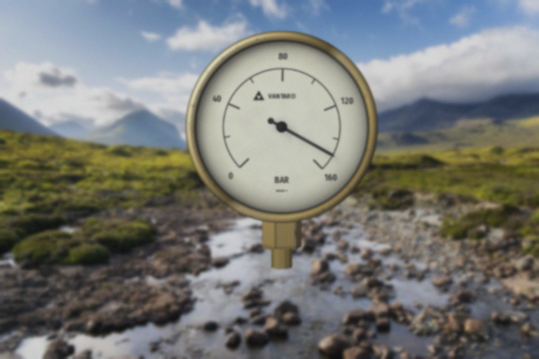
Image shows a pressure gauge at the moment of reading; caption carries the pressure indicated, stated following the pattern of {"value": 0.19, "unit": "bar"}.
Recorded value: {"value": 150, "unit": "bar"}
